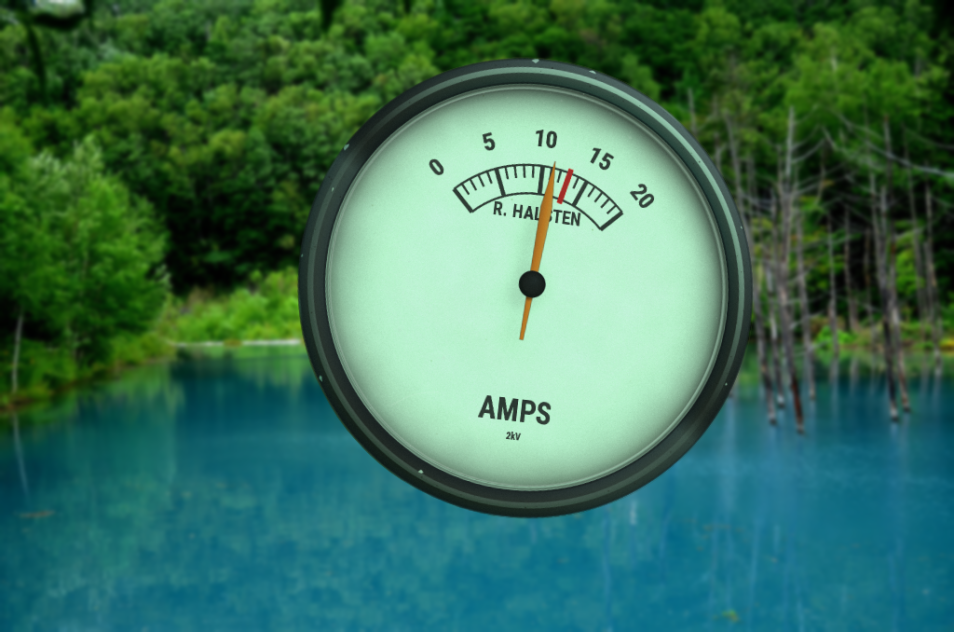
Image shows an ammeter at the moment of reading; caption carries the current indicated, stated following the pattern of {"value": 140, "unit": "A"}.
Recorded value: {"value": 11, "unit": "A"}
